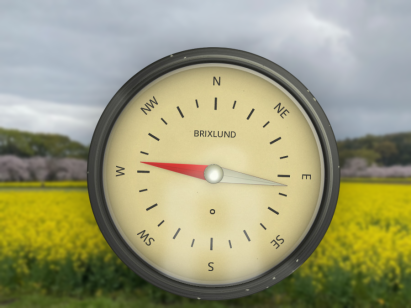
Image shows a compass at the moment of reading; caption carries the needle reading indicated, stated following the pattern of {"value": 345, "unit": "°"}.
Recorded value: {"value": 277.5, "unit": "°"}
